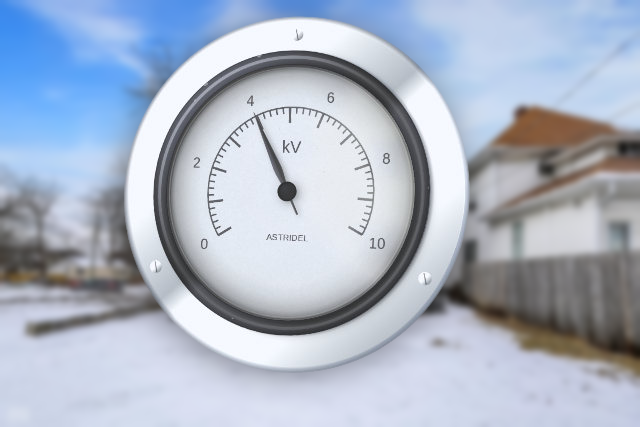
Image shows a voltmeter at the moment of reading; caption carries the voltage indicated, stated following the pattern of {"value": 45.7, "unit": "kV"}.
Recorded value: {"value": 4, "unit": "kV"}
